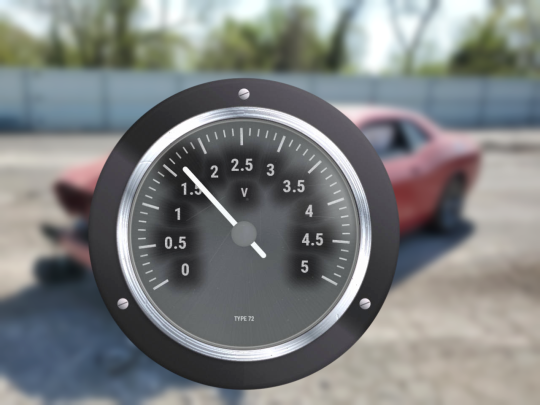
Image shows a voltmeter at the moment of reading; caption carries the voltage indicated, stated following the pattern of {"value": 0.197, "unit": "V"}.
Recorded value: {"value": 1.65, "unit": "V"}
